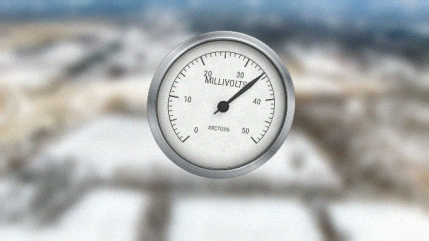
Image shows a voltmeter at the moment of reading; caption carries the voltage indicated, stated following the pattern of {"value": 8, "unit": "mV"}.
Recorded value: {"value": 34, "unit": "mV"}
